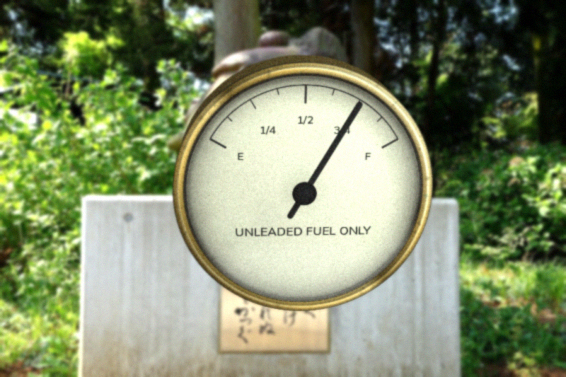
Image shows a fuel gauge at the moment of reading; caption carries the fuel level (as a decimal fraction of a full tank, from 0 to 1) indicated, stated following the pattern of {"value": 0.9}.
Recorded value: {"value": 0.75}
